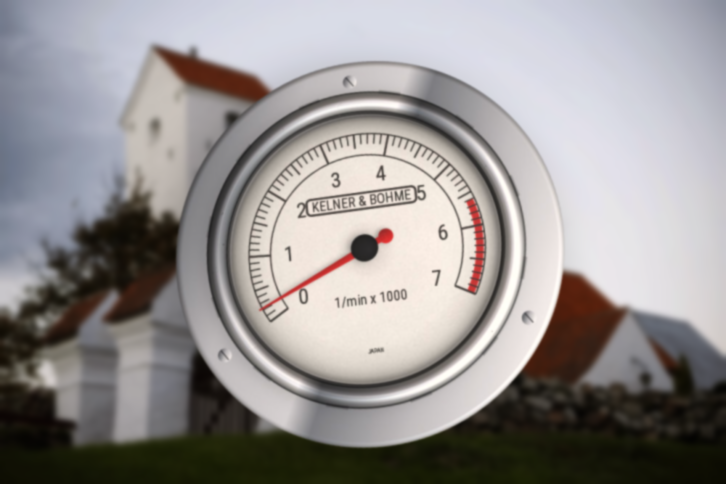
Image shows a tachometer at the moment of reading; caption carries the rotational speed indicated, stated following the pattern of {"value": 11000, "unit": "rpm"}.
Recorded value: {"value": 200, "unit": "rpm"}
